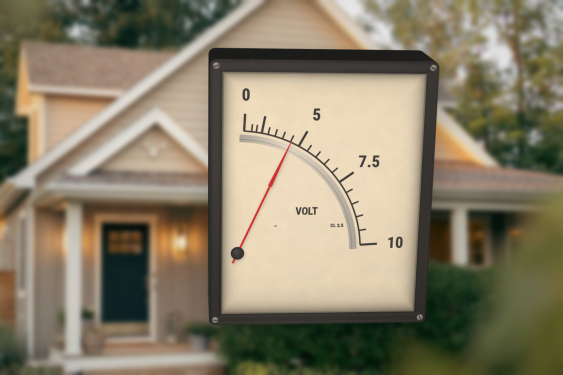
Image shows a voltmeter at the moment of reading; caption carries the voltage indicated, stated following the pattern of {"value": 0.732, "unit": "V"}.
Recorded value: {"value": 4.5, "unit": "V"}
